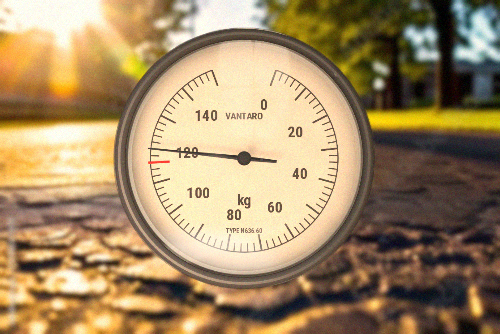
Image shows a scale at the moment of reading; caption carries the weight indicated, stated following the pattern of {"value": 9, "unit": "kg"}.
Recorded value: {"value": 120, "unit": "kg"}
